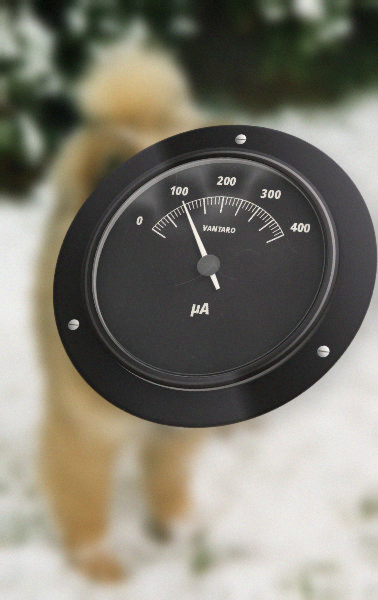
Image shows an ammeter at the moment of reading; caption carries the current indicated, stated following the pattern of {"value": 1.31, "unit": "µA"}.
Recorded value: {"value": 100, "unit": "µA"}
